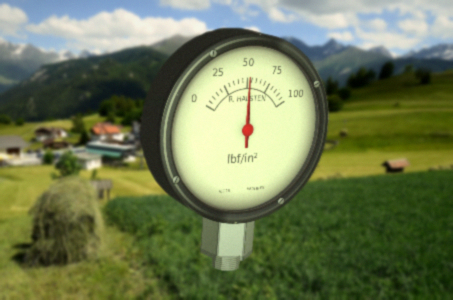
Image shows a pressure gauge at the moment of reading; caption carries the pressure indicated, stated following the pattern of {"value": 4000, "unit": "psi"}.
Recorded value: {"value": 50, "unit": "psi"}
